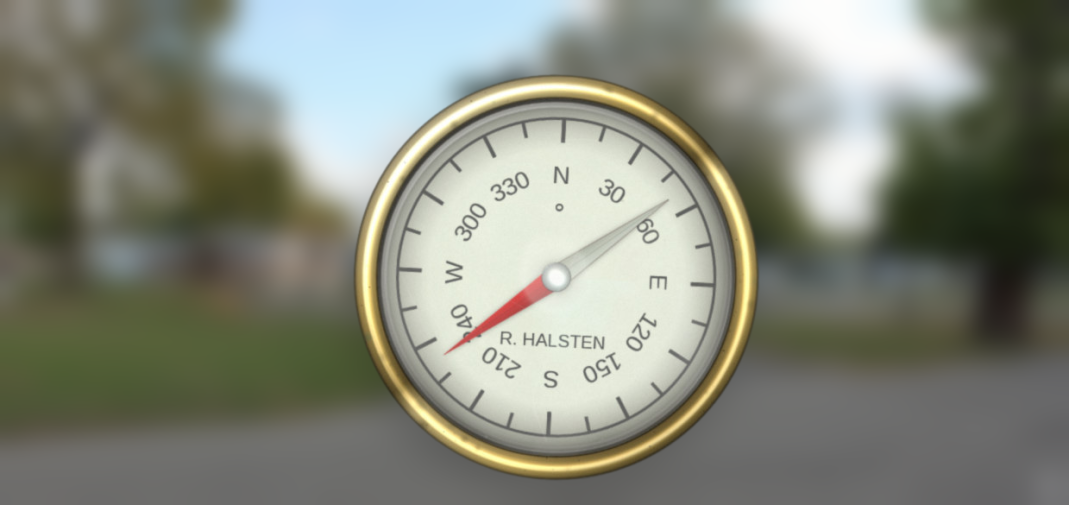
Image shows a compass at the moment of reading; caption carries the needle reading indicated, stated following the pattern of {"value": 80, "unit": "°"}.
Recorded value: {"value": 232.5, "unit": "°"}
